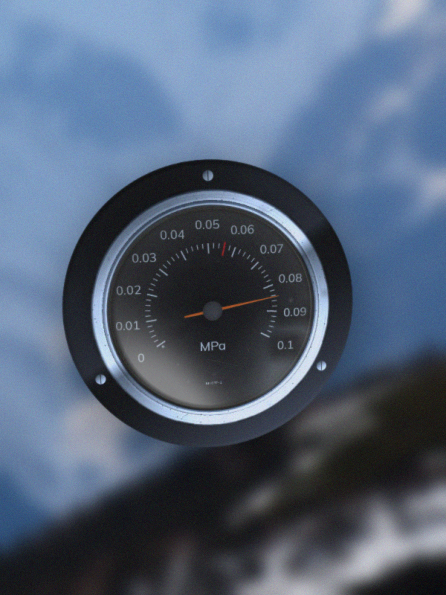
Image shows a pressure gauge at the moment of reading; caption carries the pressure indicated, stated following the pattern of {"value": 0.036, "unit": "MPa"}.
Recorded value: {"value": 0.084, "unit": "MPa"}
